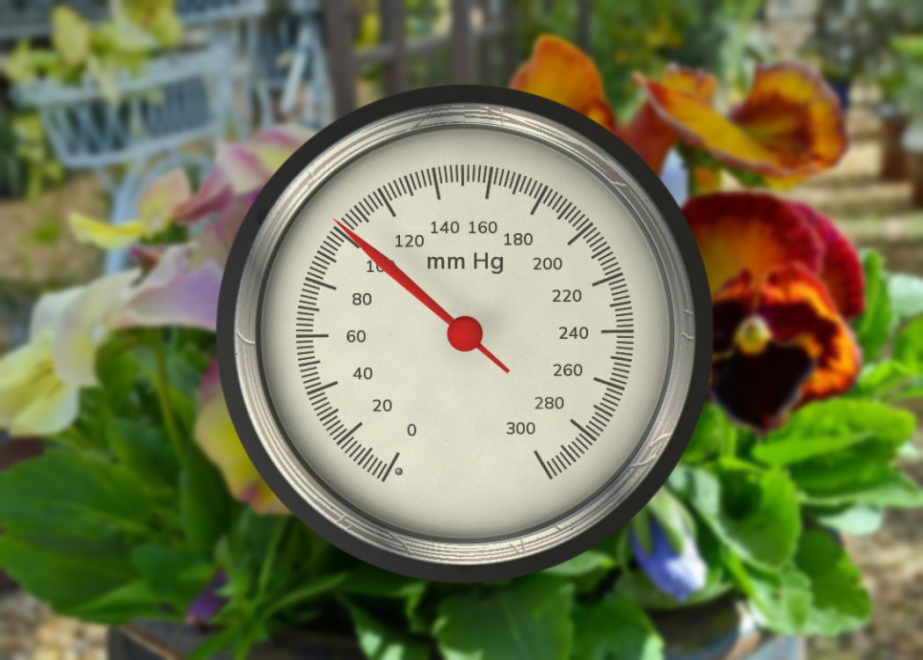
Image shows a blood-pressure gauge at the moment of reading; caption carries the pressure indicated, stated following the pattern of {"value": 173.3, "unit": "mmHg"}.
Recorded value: {"value": 102, "unit": "mmHg"}
